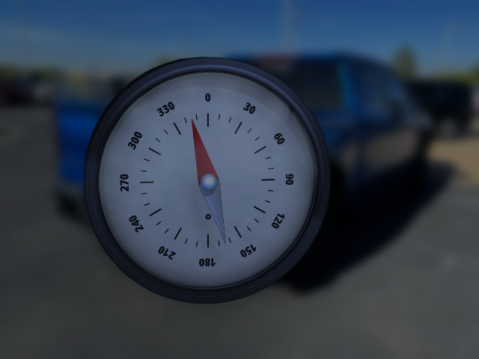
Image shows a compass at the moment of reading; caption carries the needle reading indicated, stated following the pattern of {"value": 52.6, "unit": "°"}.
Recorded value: {"value": 345, "unit": "°"}
